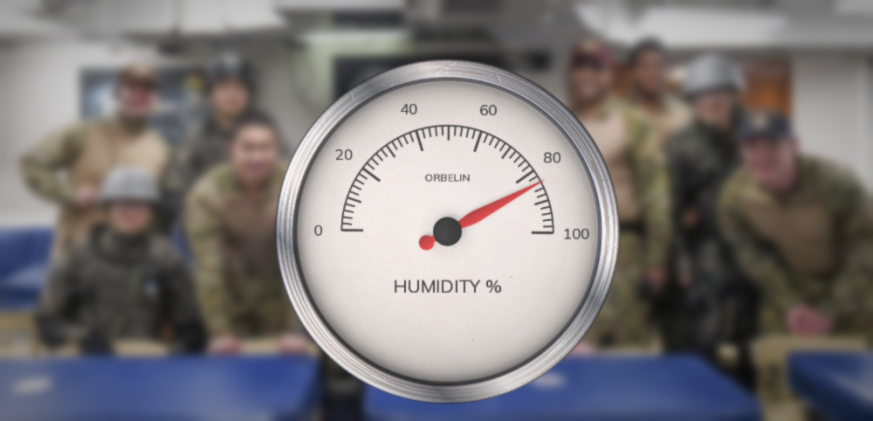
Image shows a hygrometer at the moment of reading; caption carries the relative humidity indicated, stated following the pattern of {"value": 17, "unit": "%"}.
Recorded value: {"value": 84, "unit": "%"}
